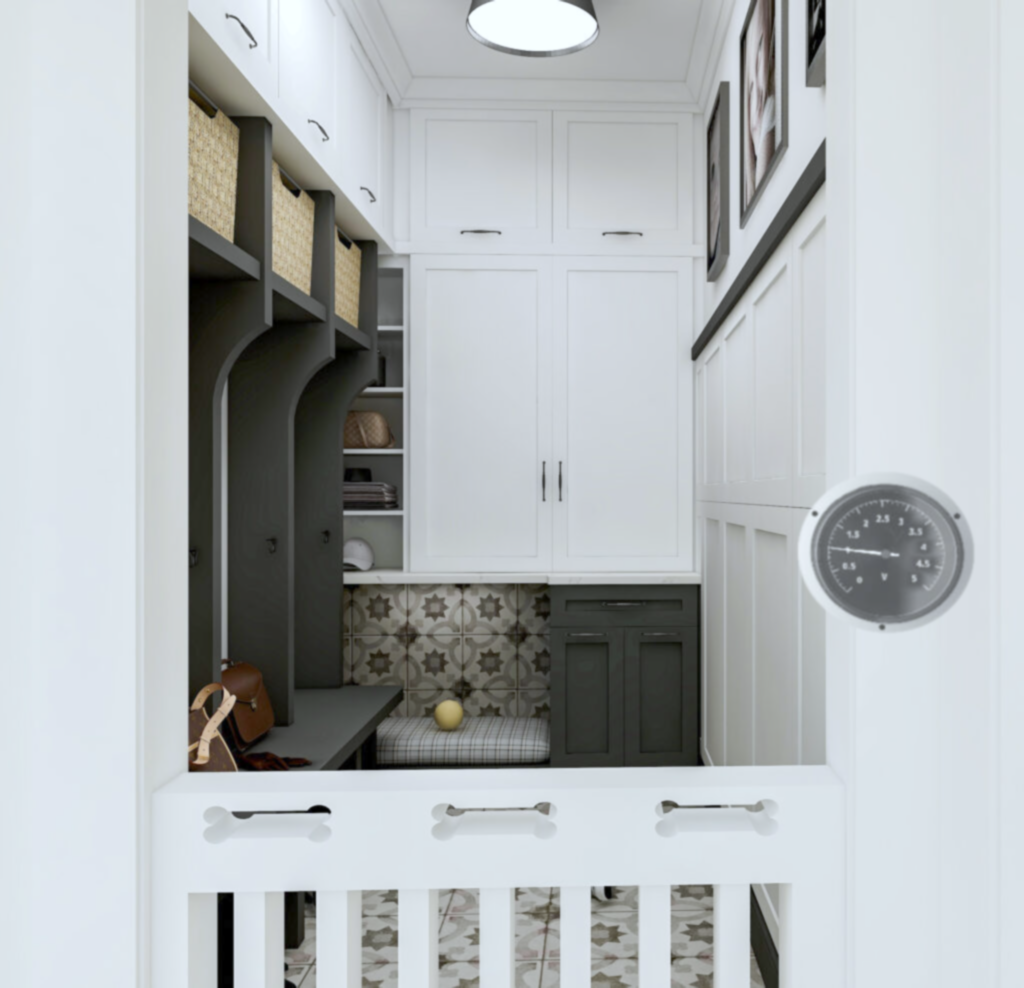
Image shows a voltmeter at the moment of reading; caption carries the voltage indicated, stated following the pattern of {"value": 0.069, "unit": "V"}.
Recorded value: {"value": 1, "unit": "V"}
